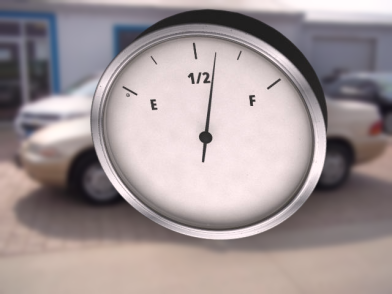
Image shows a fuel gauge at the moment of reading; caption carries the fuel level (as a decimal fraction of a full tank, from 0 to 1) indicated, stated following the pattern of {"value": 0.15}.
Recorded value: {"value": 0.625}
